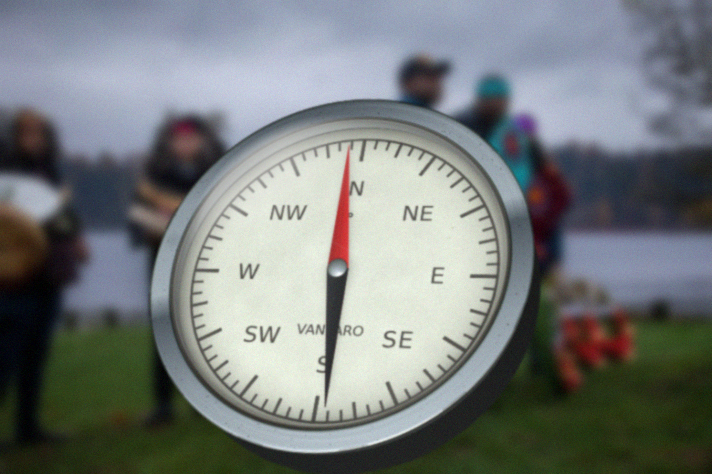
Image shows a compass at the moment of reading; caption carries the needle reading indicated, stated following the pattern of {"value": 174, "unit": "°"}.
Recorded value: {"value": 355, "unit": "°"}
